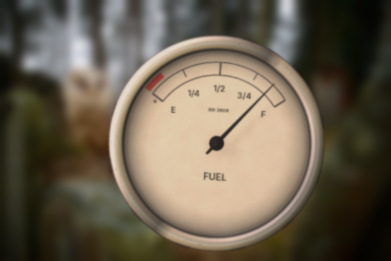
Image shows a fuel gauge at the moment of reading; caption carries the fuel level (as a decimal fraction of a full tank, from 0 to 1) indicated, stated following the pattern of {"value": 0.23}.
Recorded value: {"value": 0.875}
